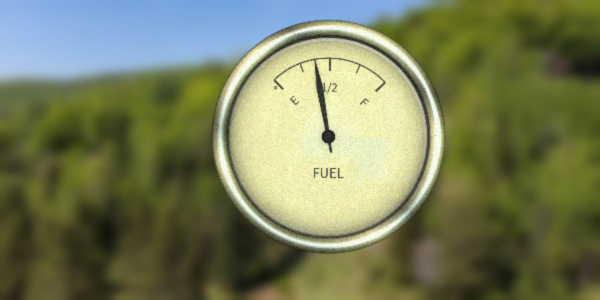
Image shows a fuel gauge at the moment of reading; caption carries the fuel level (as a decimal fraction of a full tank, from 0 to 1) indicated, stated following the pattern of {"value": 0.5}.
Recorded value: {"value": 0.375}
